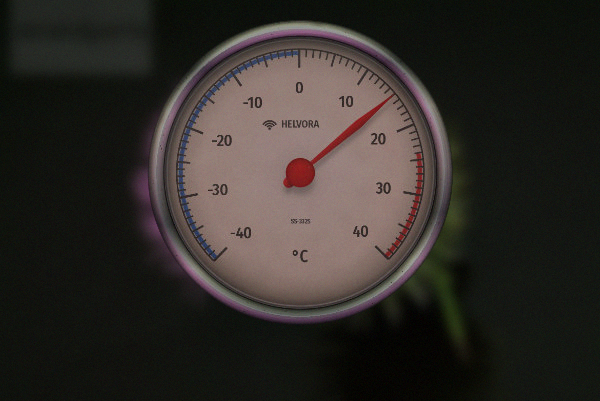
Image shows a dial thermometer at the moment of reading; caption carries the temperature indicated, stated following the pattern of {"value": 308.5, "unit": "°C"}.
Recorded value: {"value": 15, "unit": "°C"}
